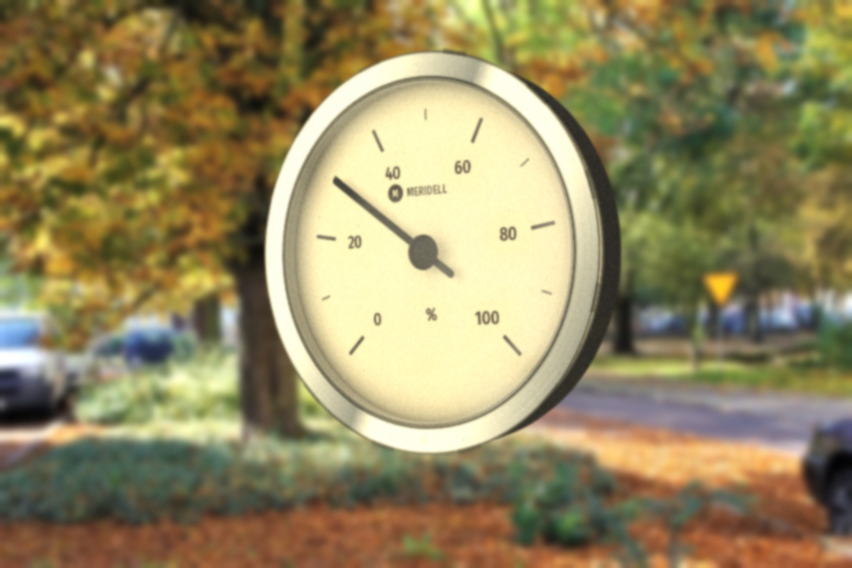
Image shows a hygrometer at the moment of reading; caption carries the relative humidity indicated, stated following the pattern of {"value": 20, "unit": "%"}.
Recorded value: {"value": 30, "unit": "%"}
